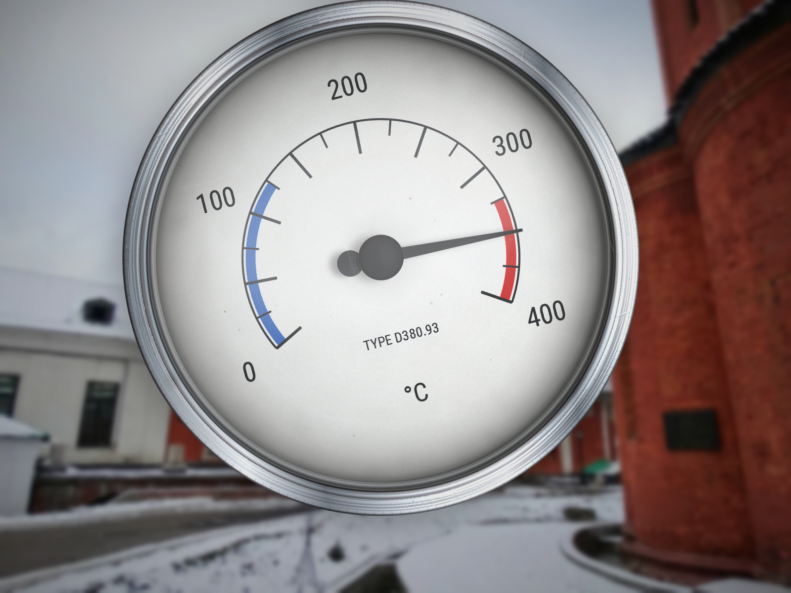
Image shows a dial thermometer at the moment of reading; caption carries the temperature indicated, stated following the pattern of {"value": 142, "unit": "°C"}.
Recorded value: {"value": 350, "unit": "°C"}
